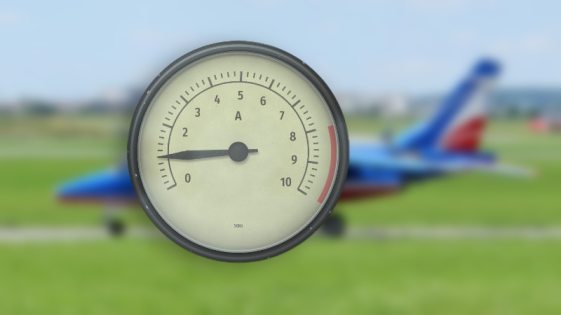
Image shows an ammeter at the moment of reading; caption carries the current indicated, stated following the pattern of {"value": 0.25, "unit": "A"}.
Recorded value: {"value": 1, "unit": "A"}
